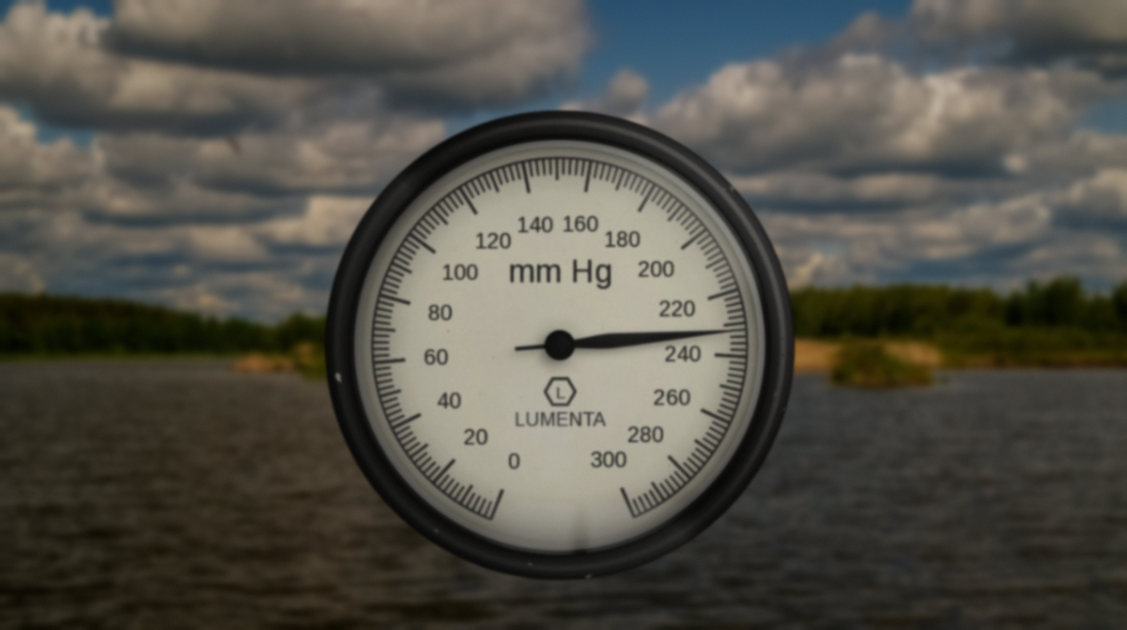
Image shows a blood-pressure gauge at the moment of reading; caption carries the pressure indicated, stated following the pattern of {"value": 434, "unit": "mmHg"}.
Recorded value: {"value": 232, "unit": "mmHg"}
